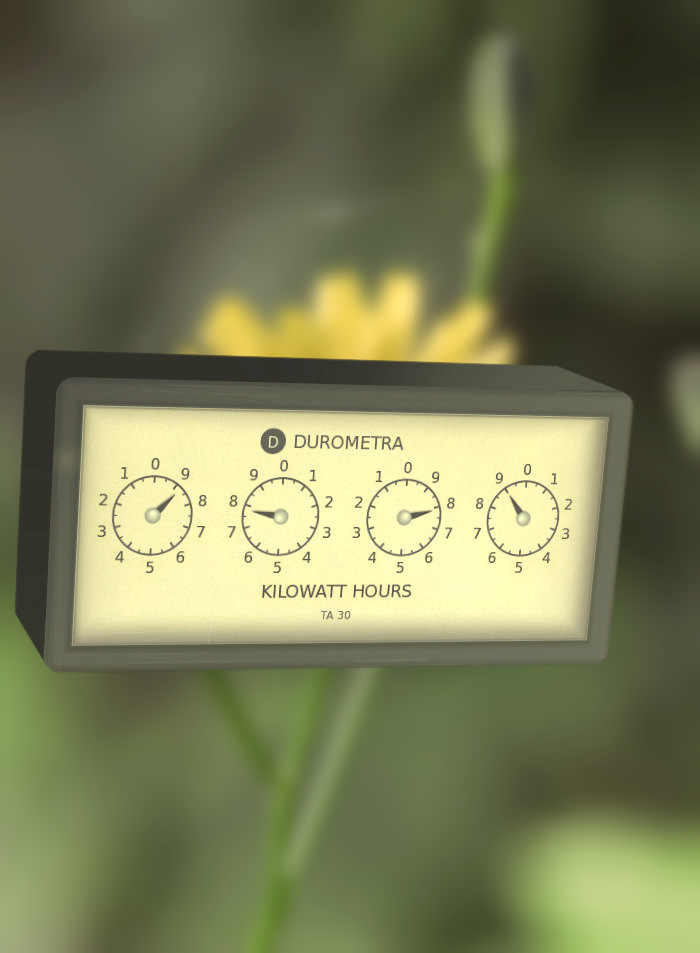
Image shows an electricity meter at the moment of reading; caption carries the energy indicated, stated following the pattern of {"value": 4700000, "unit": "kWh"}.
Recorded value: {"value": 8779, "unit": "kWh"}
